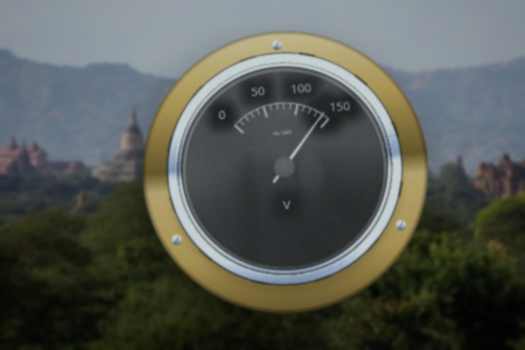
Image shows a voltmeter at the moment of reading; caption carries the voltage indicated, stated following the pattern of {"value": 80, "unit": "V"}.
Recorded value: {"value": 140, "unit": "V"}
